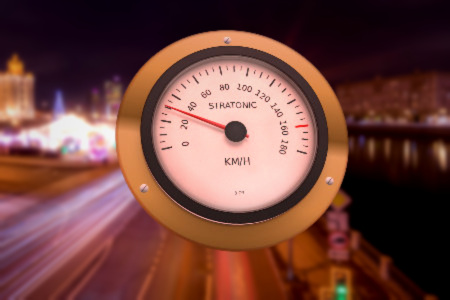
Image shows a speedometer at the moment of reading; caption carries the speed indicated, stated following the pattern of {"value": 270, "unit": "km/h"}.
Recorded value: {"value": 30, "unit": "km/h"}
